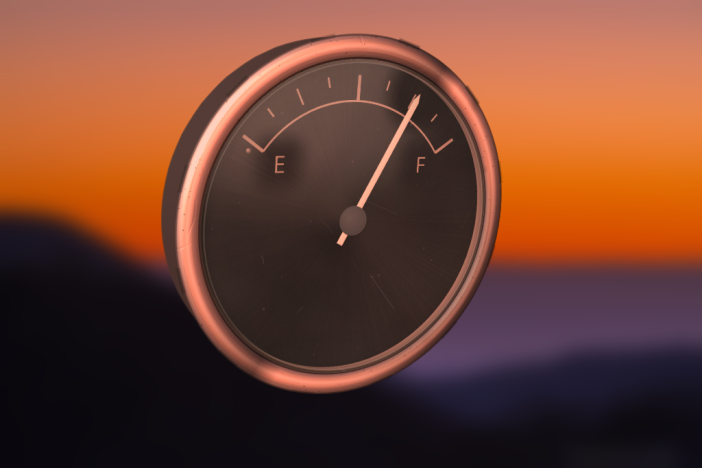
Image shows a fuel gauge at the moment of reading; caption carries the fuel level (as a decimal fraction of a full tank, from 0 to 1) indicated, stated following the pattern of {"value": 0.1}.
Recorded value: {"value": 0.75}
